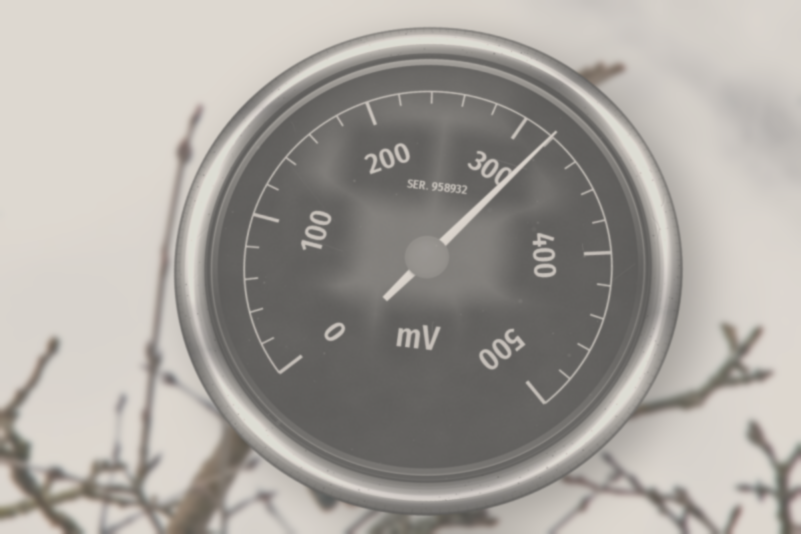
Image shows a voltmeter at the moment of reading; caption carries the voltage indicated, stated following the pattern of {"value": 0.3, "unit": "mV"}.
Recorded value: {"value": 320, "unit": "mV"}
